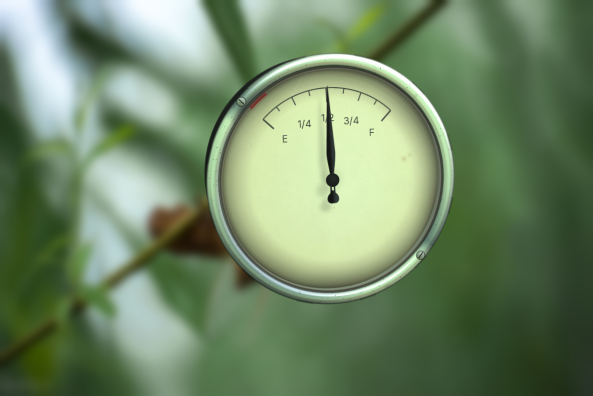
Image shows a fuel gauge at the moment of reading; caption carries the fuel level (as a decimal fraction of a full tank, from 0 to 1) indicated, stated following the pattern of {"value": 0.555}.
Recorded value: {"value": 0.5}
